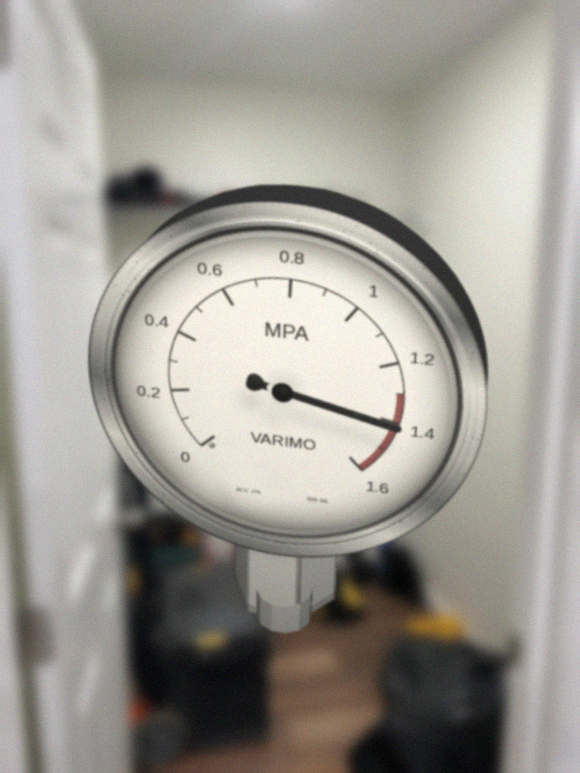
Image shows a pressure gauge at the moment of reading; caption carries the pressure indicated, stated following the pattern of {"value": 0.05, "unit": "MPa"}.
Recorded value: {"value": 1.4, "unit": "MPa"}
